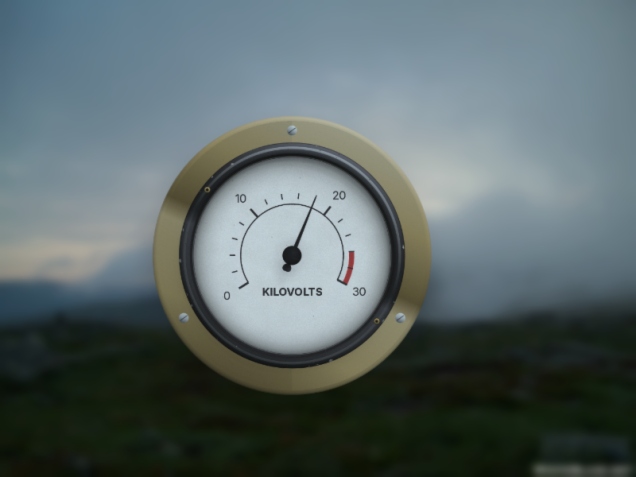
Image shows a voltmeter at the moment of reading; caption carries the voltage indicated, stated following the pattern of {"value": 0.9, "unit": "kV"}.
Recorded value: {"value": 18, "unit": "kV"}
